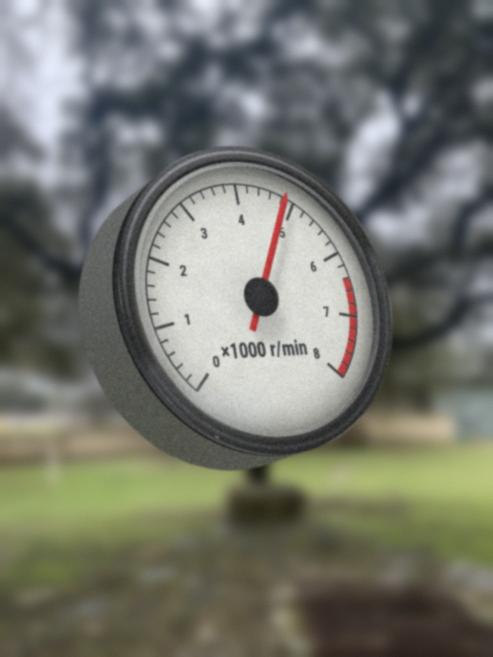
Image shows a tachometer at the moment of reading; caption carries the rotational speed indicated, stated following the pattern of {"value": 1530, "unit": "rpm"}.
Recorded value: {"value": 4800, "unit": "rpm"}
